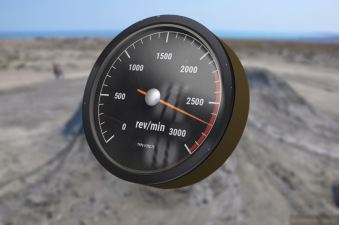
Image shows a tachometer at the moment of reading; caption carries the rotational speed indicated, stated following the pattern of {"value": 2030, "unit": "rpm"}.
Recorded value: {"value": 2700, "unit": "rpm"}
